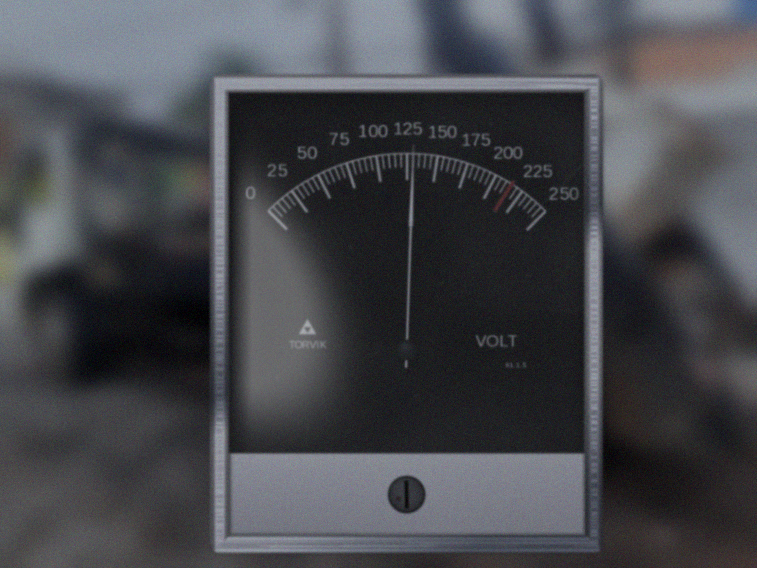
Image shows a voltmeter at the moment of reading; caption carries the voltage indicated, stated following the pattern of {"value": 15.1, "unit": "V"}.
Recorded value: {"value": 130, "unit": "V"}
